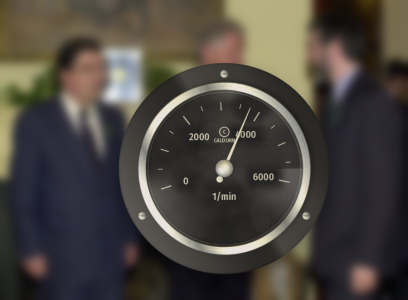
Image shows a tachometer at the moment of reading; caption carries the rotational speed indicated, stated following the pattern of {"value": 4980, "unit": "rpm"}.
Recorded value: {"value": 3750, "unit": "rpm"}
